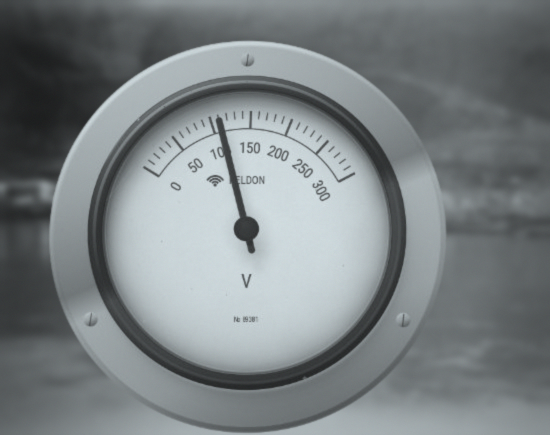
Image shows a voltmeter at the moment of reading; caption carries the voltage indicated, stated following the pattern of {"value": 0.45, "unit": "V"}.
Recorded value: {"value": 110, "unit": "V"}
